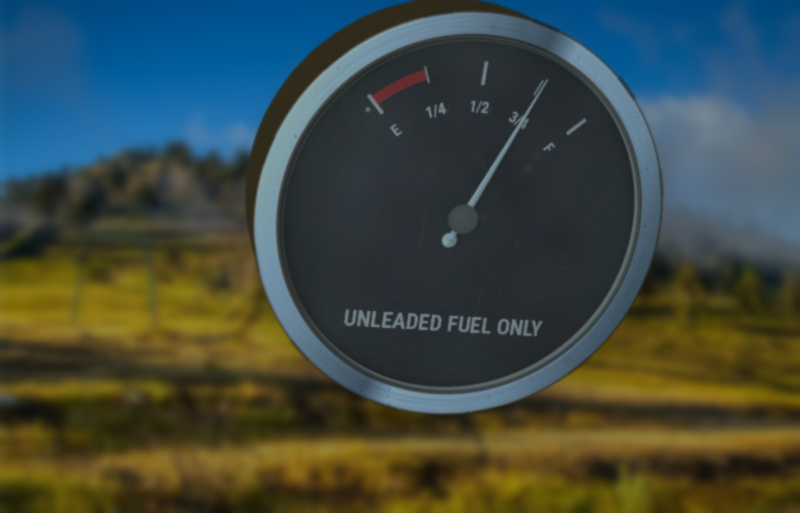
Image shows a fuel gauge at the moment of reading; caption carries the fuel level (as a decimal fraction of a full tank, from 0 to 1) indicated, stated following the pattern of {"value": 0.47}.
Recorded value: {"value": 0.75}
